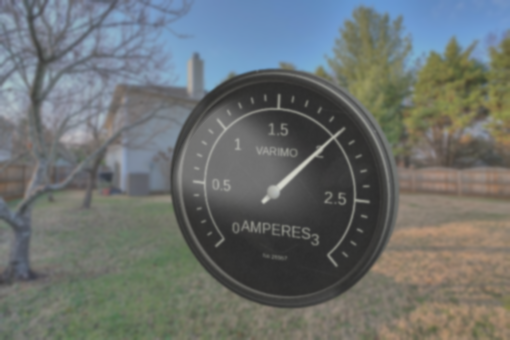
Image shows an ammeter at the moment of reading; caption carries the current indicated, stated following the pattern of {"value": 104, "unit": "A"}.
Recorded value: {"value": 2, "unit": "A"}
